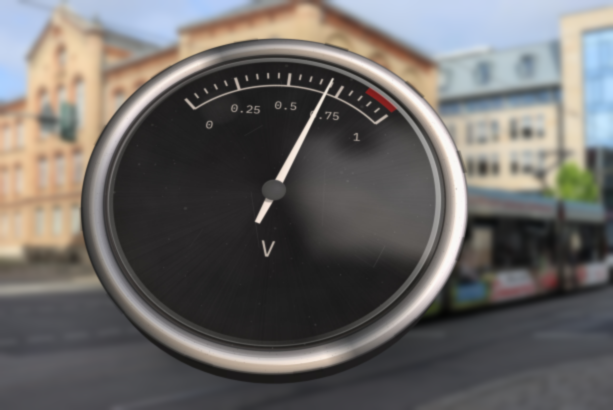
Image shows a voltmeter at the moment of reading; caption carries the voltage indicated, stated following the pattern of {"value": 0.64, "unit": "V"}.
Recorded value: {"value": 0.7, "unit": "V"}
